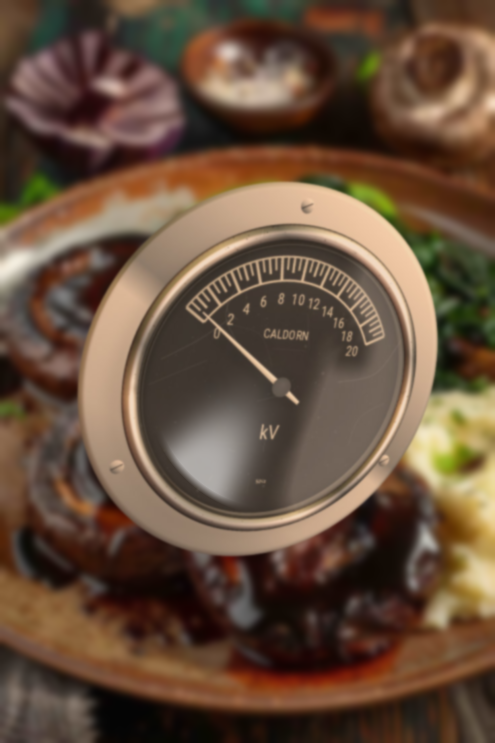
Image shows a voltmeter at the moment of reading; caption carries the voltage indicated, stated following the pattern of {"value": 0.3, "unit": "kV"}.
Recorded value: {"value": 0.5, "unit": "kV"}
